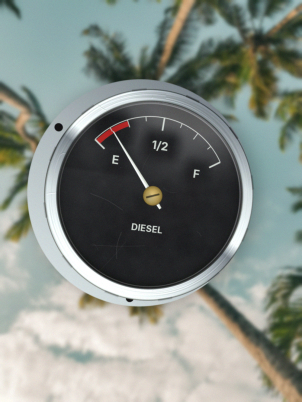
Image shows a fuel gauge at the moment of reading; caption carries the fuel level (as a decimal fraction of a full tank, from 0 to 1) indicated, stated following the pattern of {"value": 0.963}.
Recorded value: {"value": 0.125}
